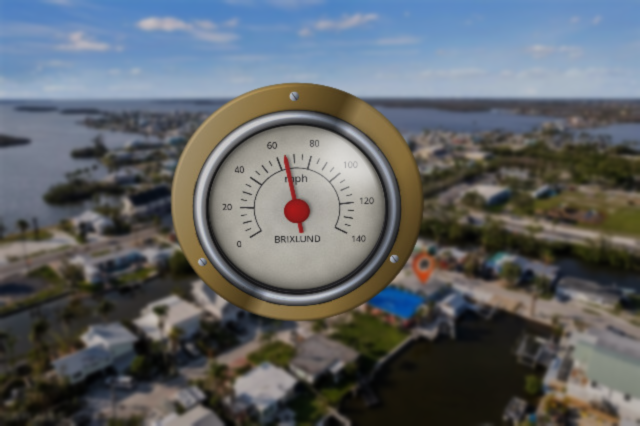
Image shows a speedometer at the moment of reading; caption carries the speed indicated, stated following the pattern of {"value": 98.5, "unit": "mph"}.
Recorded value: {"value": 65, "unit": "mph"}
